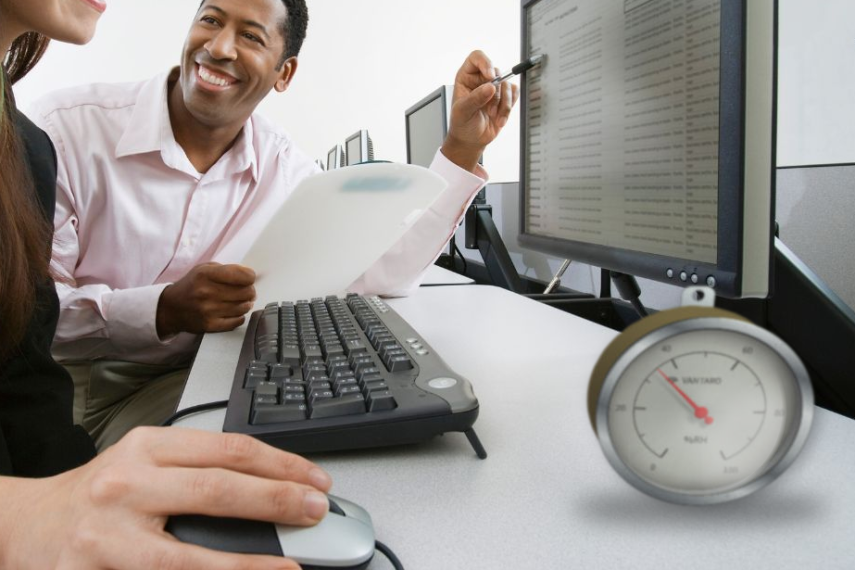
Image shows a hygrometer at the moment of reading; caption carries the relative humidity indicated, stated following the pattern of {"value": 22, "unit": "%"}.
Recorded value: {"value": 35, "unit": "%"}
